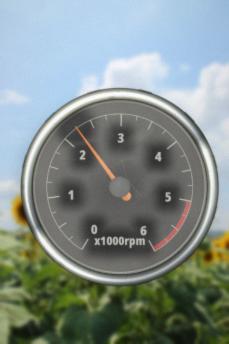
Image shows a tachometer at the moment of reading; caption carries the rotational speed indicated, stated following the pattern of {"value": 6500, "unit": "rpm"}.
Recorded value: {"value": 2250, "unit": "rpm"}
